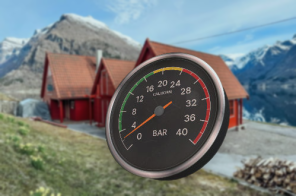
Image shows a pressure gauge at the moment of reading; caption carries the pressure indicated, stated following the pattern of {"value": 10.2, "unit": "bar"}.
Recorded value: {"value": 2, "unit": "bar"}
